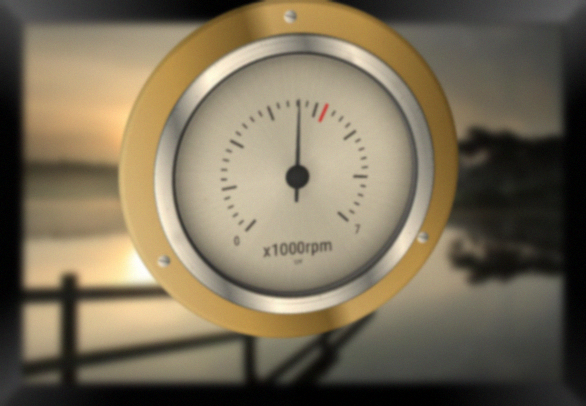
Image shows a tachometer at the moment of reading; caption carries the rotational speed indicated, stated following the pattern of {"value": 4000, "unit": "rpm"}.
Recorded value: {"value": 3600, "unit": "rpm"}
